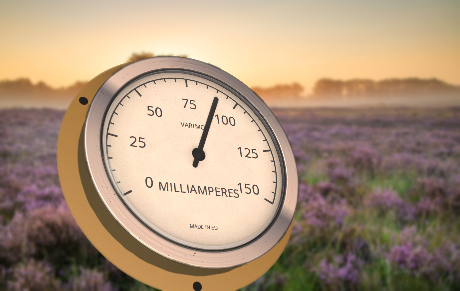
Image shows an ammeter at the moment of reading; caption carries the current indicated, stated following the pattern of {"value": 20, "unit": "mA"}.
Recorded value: {"value": 90, "unit": "mA"}
